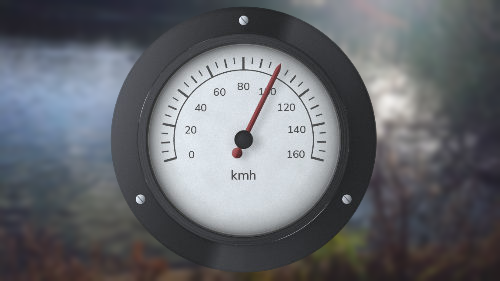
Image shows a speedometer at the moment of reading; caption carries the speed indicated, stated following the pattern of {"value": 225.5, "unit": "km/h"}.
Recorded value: {"value": 100, "unit": "km/h"}
